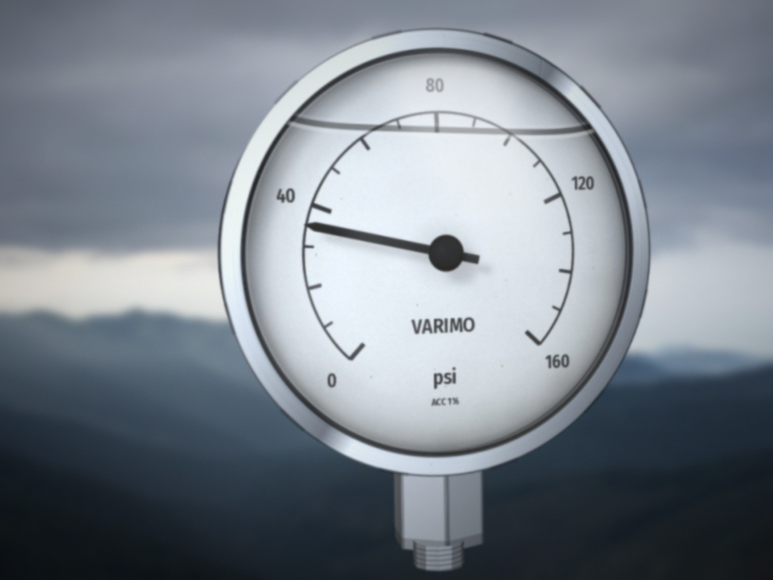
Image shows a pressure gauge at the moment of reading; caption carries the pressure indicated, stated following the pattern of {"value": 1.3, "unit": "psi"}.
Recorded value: {"value": 35, "unit": "psi"}
